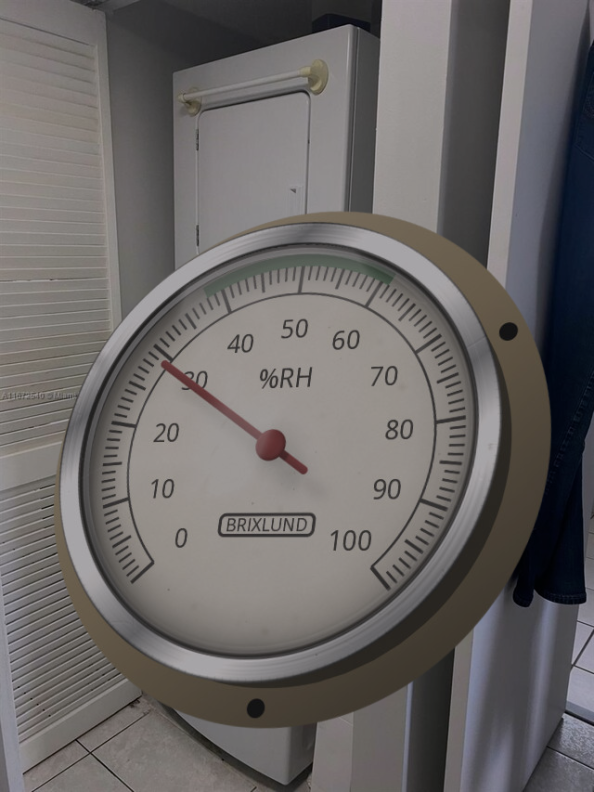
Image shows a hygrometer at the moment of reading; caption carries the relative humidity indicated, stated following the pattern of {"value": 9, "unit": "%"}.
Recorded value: {"value": 29, "unit": "%"}
